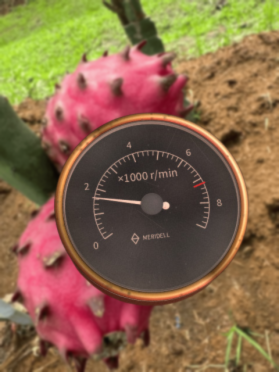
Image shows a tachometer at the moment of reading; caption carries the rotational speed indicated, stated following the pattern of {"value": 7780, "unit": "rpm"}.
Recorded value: {"value": 1600, "unit": "rpm"}
